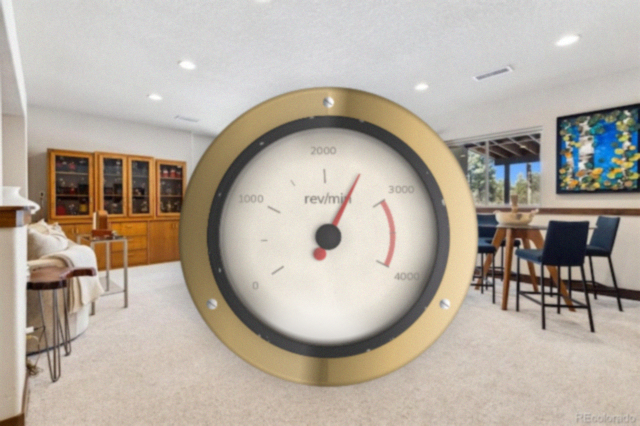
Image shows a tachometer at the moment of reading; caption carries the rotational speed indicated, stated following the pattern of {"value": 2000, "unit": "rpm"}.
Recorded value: {"value": 2500, "unit": "rpm"}
